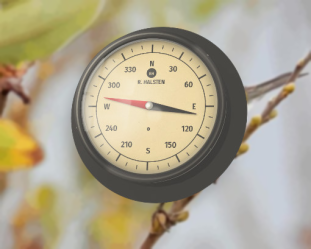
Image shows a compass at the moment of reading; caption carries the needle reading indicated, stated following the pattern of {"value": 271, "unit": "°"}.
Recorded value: {"value": 280, "unit": "°"}
